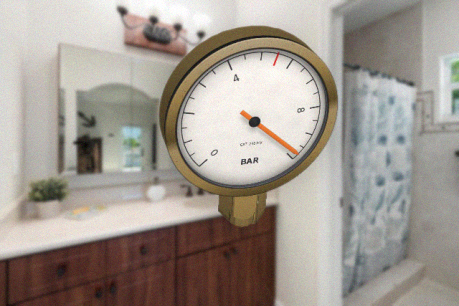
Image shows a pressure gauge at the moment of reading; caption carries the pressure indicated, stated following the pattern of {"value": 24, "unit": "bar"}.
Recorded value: {"value": 9.75, "unit": "bar"}
